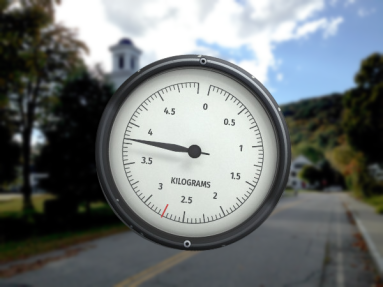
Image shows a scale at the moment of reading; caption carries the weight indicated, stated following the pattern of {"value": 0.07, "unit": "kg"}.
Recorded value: {"value": 3.8, "unit": "kg"}
